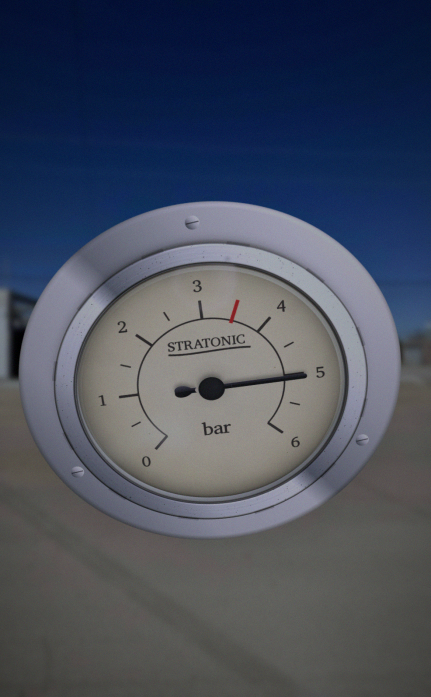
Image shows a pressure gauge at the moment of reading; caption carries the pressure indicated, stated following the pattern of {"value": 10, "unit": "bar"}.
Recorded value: {"value": 5, "unit": "bar"}
